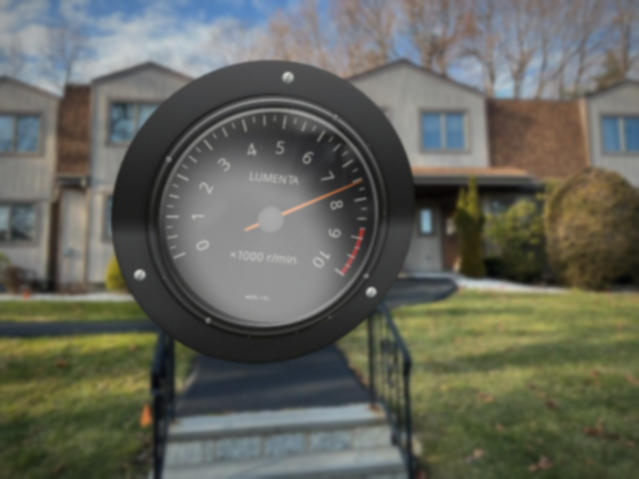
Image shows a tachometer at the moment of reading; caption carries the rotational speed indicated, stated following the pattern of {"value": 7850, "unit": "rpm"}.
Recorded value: {"value": 7500, "unit": "rpm"}
